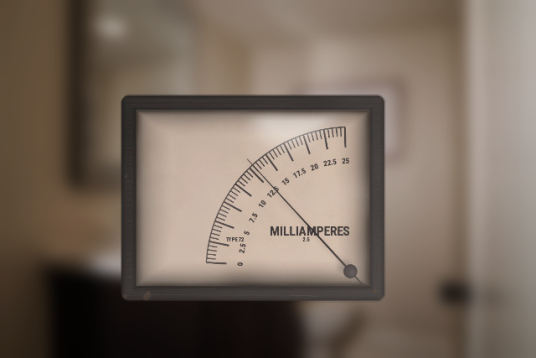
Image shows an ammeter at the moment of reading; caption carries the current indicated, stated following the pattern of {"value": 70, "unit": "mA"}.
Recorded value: {"value": 13, "unit": "mA"}
